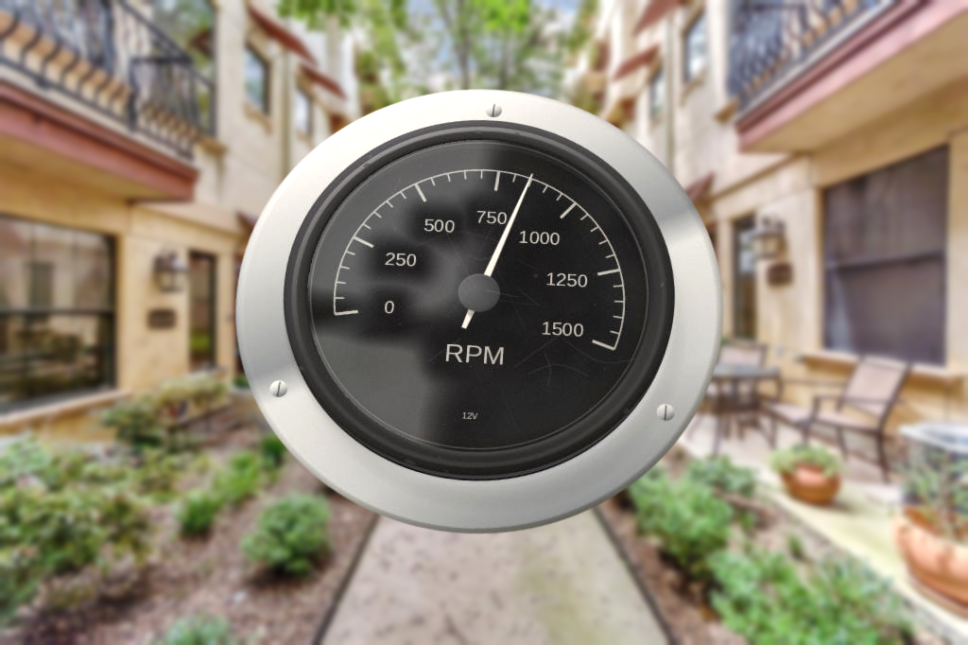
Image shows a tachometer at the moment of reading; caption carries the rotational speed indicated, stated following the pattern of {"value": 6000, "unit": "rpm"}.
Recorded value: {"value": 850, "unit": "rpm"}
